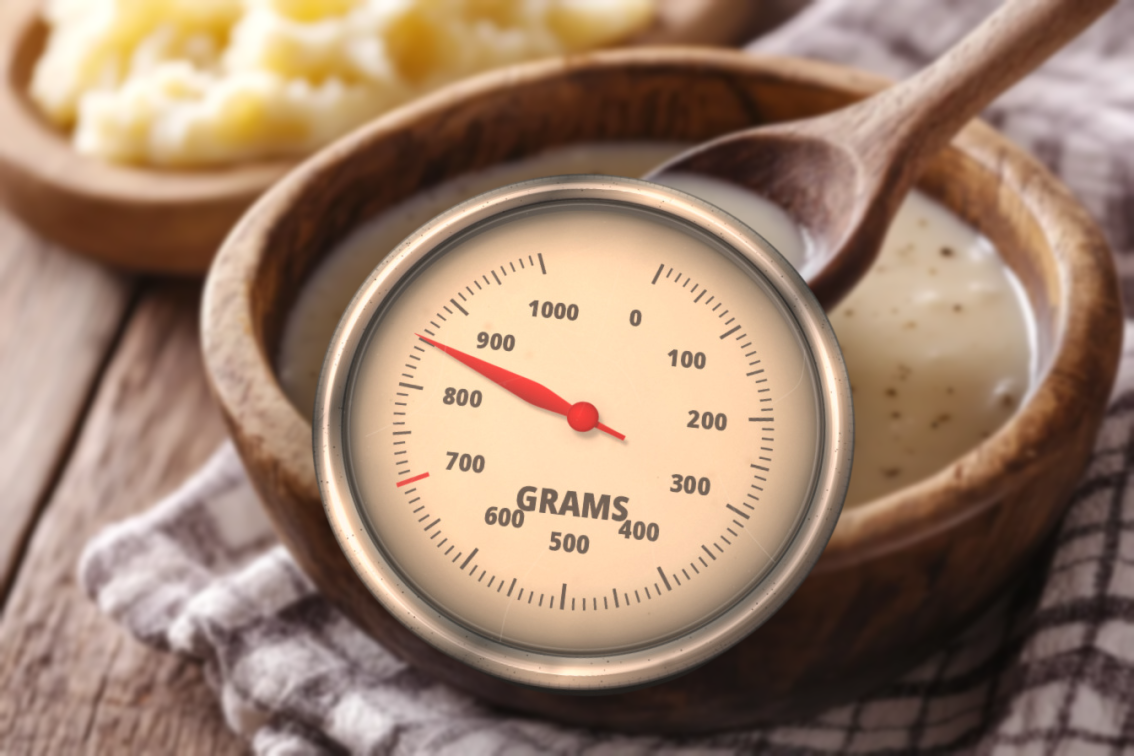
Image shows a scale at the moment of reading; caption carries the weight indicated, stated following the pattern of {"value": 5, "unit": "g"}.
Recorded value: {"value": 850, "unit": "g"}
